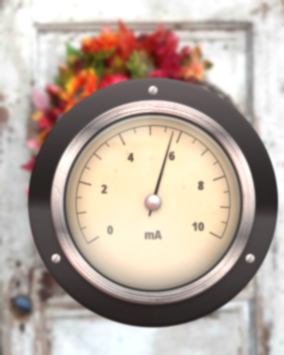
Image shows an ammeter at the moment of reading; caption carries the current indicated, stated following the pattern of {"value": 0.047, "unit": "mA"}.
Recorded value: {"value": 5.75, "unit": "mA"}
